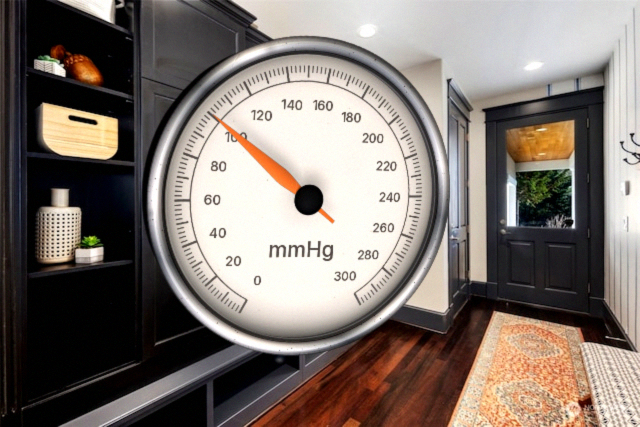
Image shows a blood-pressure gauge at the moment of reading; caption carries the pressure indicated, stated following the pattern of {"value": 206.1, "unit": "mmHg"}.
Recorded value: {"value": 100, "unit": "mmHg"}
